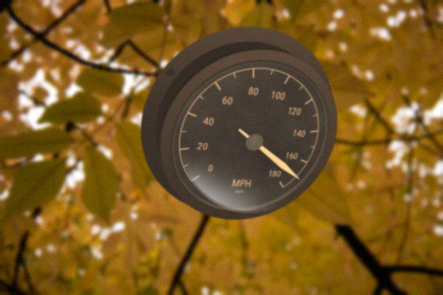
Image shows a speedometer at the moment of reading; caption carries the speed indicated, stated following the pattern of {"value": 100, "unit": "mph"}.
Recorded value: {"value": 170, "unit": "mph"}
